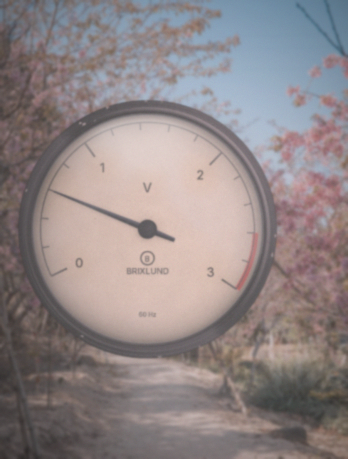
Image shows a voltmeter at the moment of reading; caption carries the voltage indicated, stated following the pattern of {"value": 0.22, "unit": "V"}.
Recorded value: {"value": 0.6, "unit": "V"}
